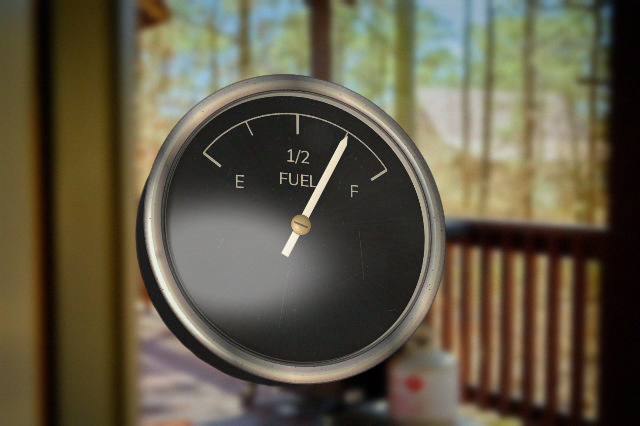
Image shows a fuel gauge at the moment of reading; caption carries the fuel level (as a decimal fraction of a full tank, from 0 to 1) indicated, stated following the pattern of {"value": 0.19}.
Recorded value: {"value": 0.75}
